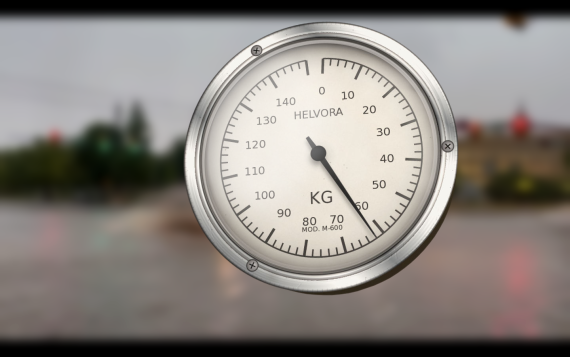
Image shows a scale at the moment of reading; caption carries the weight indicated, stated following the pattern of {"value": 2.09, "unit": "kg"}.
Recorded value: {"value": 62, "unit": "kg"}
